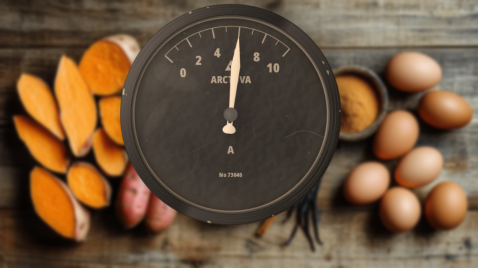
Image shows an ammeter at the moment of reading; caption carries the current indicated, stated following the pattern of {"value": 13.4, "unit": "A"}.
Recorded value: {"value": 6, "unit": "A"}
